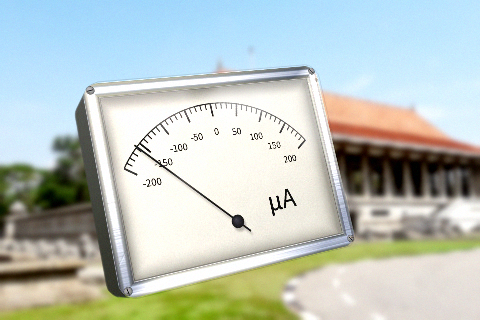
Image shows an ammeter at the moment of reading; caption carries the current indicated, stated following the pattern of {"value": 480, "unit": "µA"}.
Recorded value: {"value": -160, "unit": "µA"}
